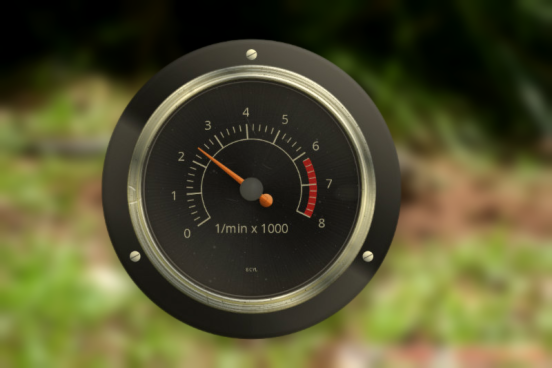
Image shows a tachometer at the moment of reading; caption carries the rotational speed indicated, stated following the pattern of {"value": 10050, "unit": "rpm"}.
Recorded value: {"value": 2400, "unit": "rpm"}
